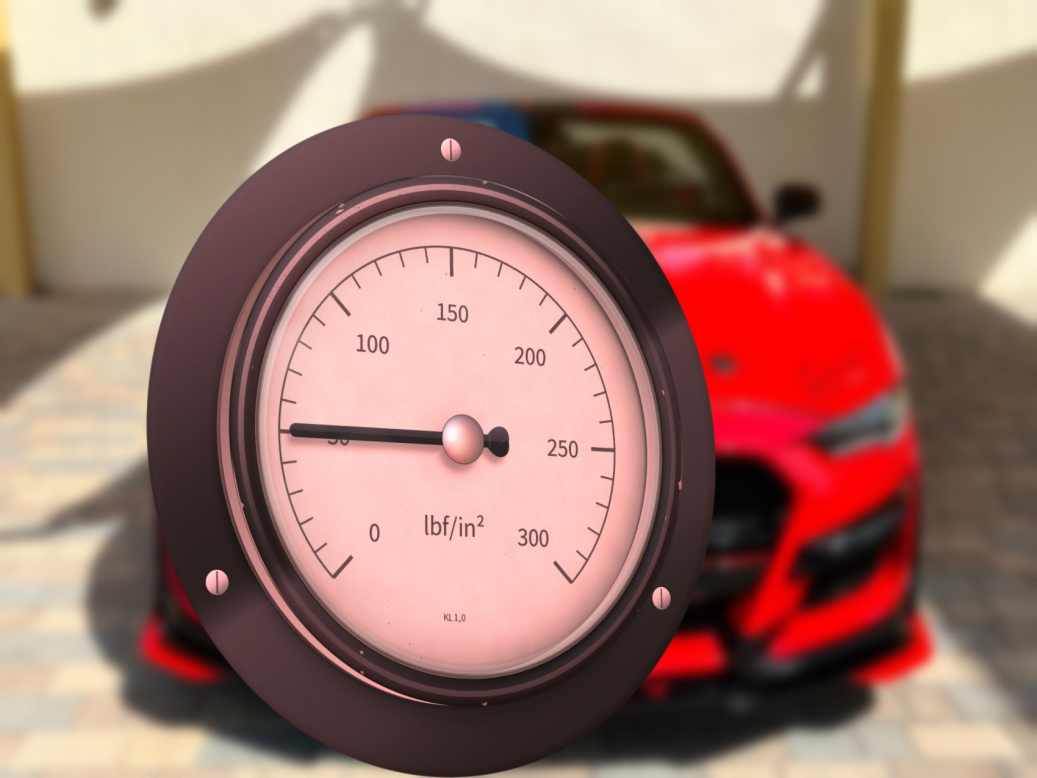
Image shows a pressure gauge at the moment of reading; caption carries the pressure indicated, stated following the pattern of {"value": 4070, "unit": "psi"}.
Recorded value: {"value": 50, "unit": "psi"}
